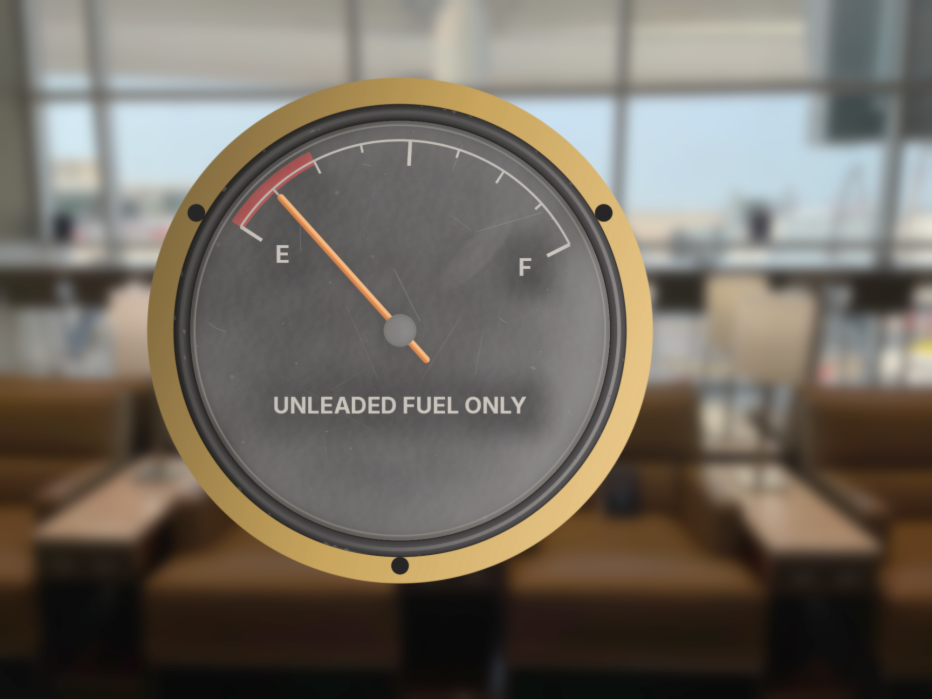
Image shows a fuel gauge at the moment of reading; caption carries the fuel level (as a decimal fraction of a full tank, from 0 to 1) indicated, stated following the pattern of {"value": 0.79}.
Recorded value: {"value": 0.125}
